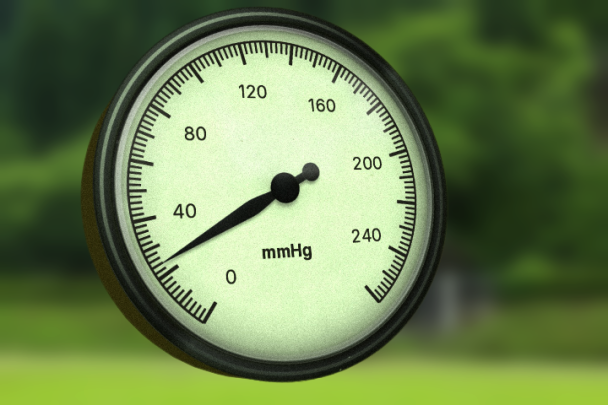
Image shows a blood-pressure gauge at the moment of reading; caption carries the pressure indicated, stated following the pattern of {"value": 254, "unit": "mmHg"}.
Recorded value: {"value": 24, "unit": "mmHg"}
